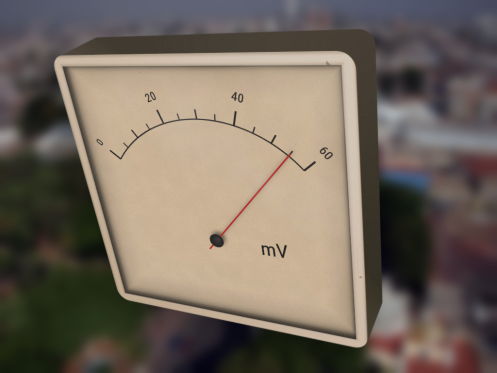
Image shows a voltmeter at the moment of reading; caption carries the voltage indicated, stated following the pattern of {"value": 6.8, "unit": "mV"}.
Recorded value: {"value": 55, "unit": "mV"}
